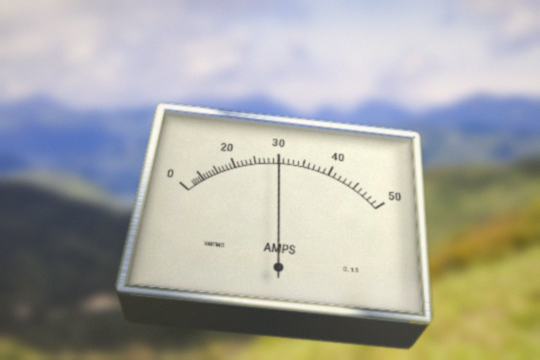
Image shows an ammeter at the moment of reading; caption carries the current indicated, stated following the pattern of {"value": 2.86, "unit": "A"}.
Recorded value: {"value": 30, "unit": "A"}
